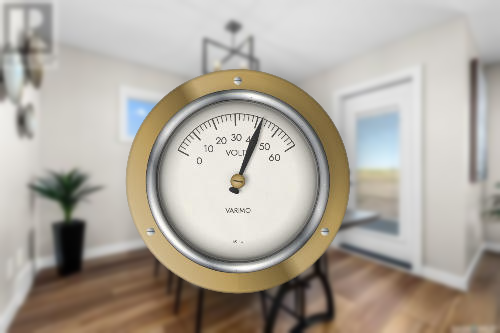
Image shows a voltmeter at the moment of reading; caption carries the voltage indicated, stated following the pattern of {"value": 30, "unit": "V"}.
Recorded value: {"value": 42, "unit": "V"}
